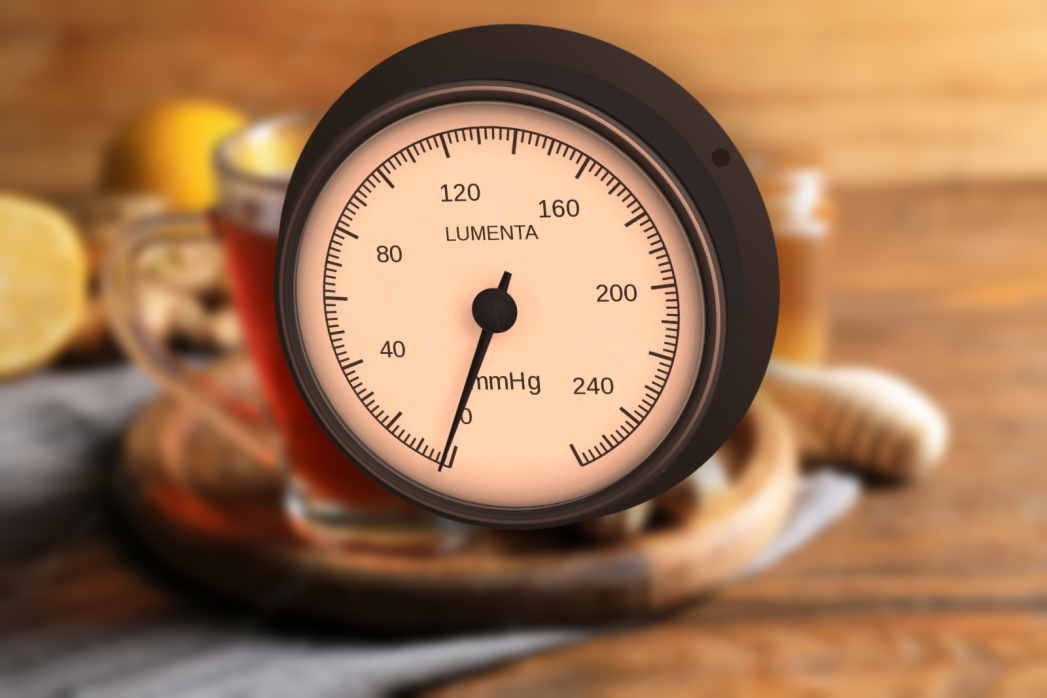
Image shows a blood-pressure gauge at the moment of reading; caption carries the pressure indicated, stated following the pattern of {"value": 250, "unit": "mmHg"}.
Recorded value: {"value": 2, "unit": "mmHg"}
